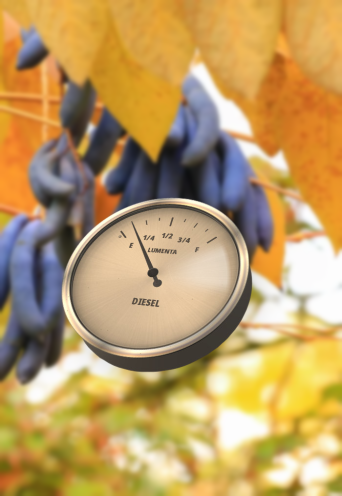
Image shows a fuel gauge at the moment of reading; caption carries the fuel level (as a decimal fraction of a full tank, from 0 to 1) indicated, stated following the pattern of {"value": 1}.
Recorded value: {"value": 0.125}
